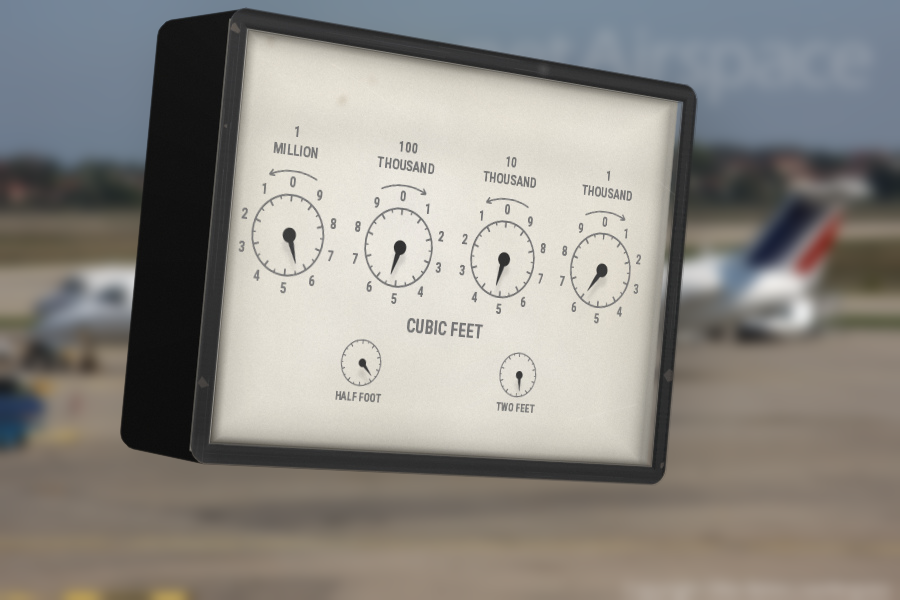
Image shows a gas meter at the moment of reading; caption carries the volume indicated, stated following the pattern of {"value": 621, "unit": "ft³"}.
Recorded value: {"value": 554600, "unit": "ft³"}
